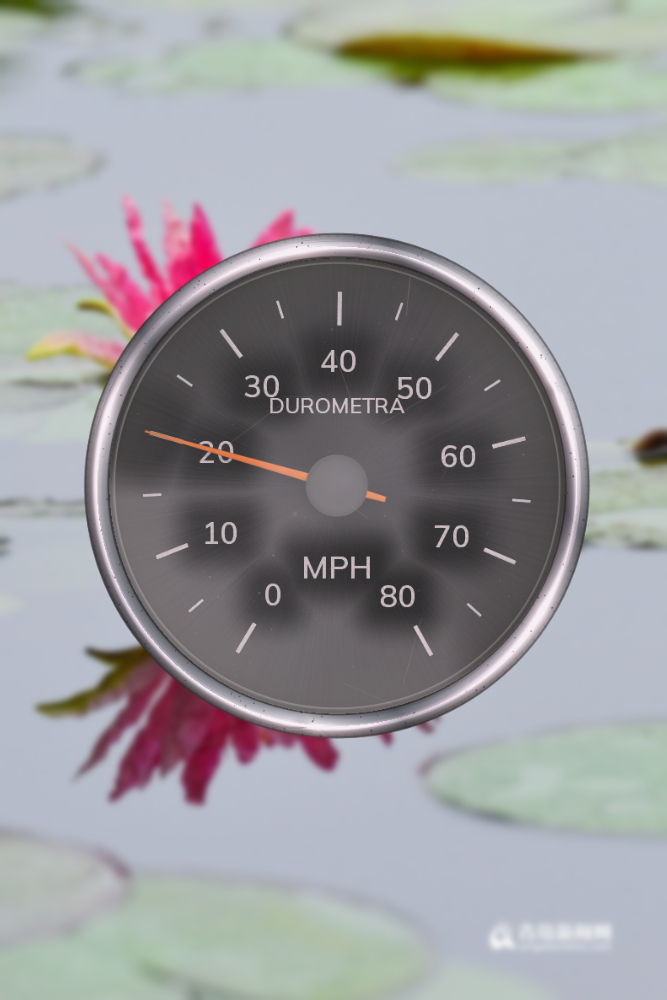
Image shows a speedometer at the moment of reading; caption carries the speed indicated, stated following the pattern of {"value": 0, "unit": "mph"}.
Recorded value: {"value": 20, "unit": "mph"}
